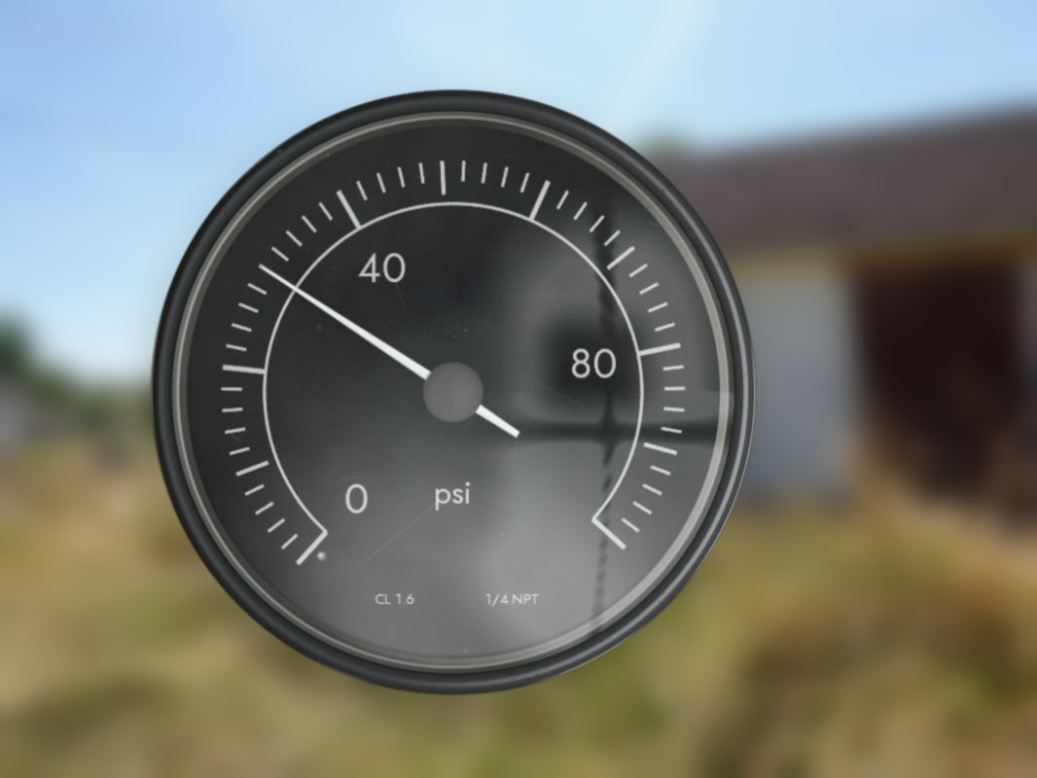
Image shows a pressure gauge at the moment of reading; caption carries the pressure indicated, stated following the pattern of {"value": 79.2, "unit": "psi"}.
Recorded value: {"value": 30, "unit": "psi"}
